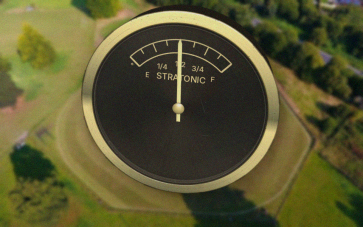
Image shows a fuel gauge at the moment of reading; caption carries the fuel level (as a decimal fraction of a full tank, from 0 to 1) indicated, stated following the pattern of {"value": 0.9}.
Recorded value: {"value": 0.5}
